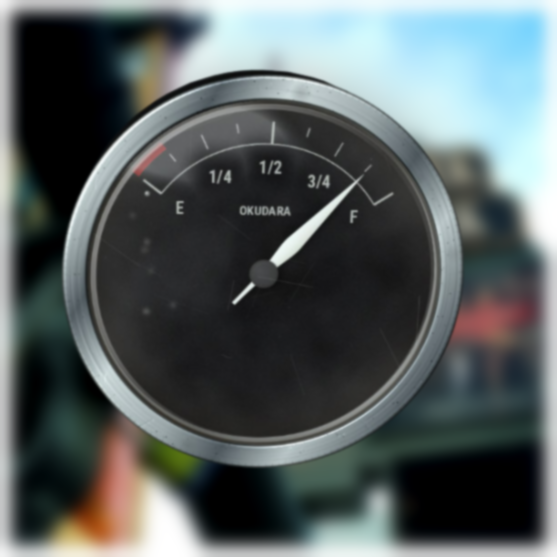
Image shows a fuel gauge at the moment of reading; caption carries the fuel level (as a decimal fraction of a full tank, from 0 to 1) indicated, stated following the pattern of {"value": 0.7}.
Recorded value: {"value": 0.875}
